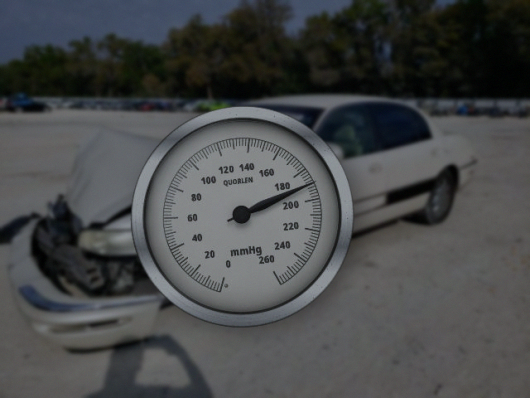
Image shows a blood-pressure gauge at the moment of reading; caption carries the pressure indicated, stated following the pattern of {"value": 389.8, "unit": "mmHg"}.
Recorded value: {"value": 190, "unit": "mmHg"}
